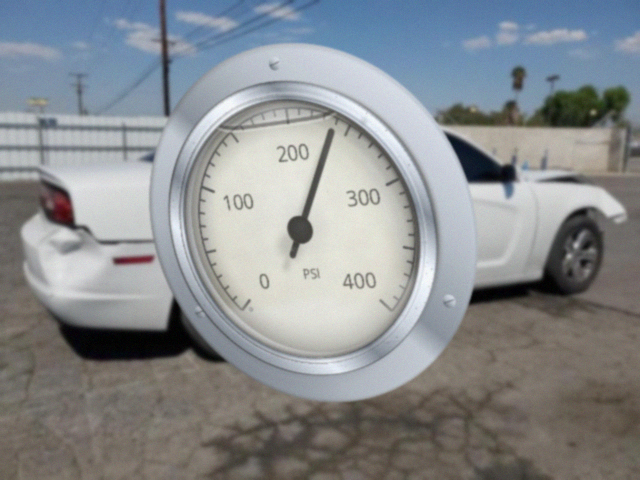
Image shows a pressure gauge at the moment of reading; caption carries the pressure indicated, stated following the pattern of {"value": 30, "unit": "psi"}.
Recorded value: {"value": 240, "unit": "psi"}
